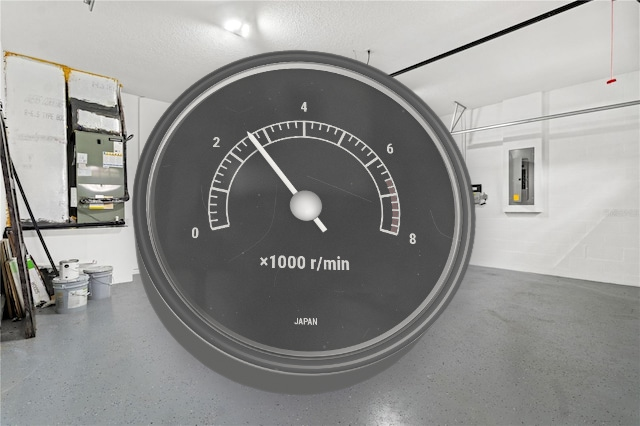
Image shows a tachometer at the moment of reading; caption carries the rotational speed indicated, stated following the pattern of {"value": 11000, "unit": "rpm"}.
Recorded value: {"value": 2600, "unit": "rpm"}
